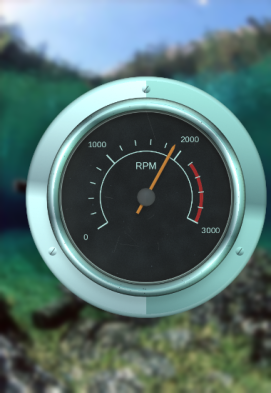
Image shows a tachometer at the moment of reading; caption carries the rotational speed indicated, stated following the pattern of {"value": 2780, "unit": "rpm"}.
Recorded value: {"value": 1900, "unit": "rpm"}
